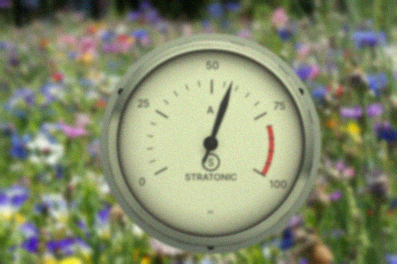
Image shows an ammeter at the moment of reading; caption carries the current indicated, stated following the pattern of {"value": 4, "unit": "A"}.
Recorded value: {"value": 57.5, "unit": "A"}
